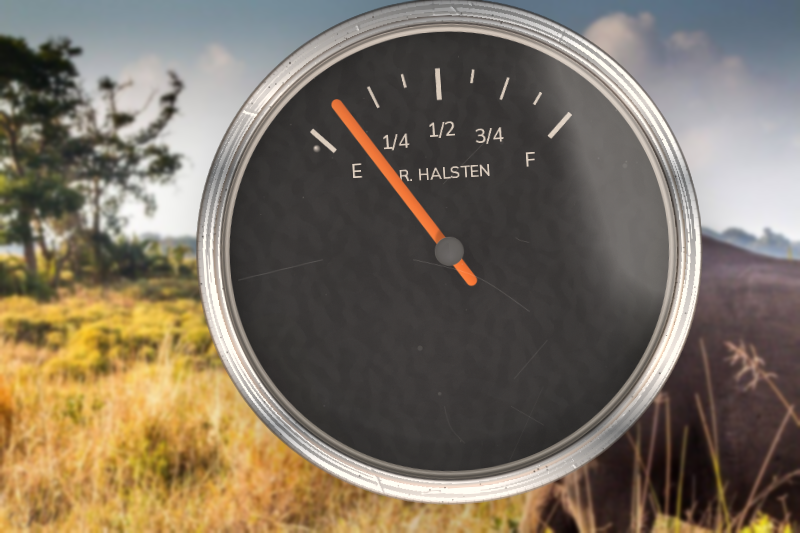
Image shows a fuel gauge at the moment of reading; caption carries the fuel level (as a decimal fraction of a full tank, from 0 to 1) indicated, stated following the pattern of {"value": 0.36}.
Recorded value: {"value": 0.125}
